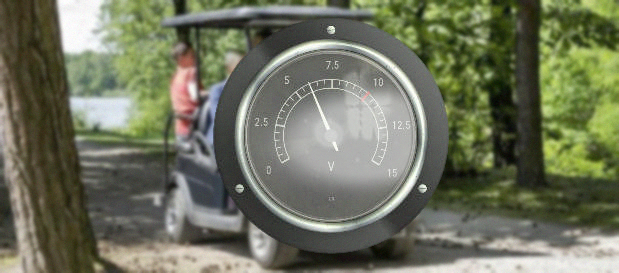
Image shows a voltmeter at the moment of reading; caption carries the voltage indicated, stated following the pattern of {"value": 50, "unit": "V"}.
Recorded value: {"value": 6, "unit": "V"}
